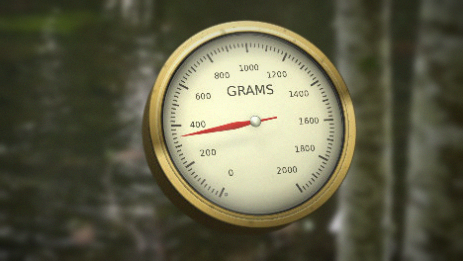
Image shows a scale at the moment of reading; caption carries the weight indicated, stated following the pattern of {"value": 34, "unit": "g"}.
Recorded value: {"value": 340, "unit": "g"}
